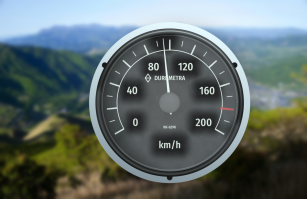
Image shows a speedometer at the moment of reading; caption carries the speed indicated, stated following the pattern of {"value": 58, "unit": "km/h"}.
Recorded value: {"value": 95, "unit": "km/h"}
